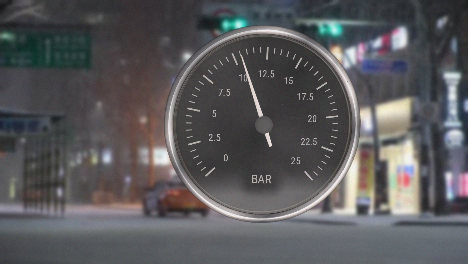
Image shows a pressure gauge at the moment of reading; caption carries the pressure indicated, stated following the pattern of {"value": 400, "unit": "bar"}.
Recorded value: {"value": 10.5, "unit": "bar"}
